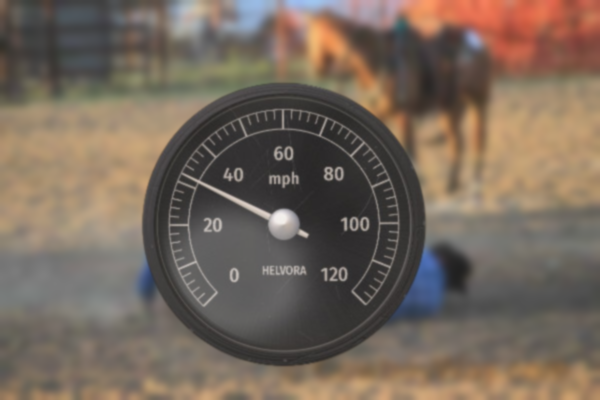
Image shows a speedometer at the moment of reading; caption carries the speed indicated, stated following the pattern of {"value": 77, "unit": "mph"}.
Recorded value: {"value": 32, "unit": "mph"}
